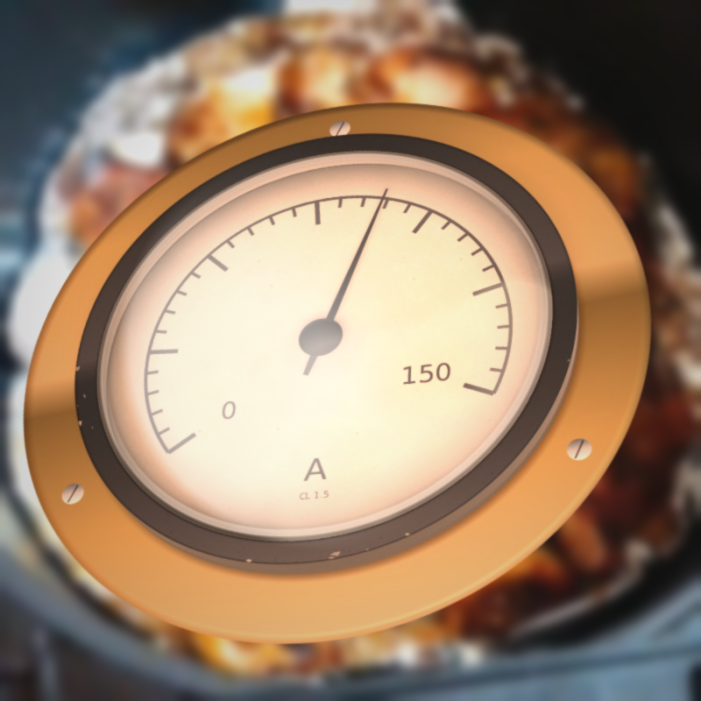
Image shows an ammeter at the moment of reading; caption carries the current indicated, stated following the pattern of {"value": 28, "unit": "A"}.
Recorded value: {"value": 90, "unit": "A"}
